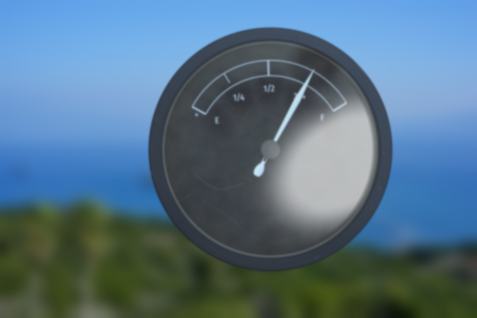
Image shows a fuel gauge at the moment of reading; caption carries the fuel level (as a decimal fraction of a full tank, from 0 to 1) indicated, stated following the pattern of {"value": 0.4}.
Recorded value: {"value": 0.75}
